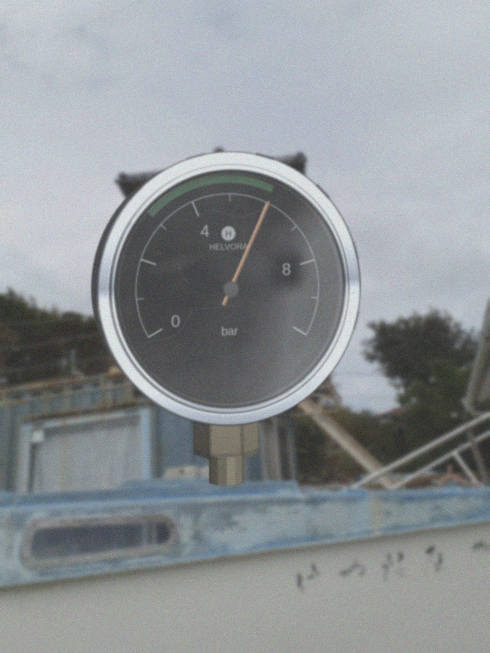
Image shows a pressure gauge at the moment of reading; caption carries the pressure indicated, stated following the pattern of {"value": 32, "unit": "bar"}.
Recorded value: {"value": 6, "unit": "bar"}
